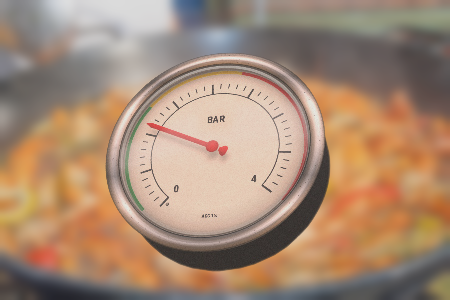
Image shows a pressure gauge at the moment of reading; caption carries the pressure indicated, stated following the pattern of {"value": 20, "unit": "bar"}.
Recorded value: {"value": 1.1, "unit": "bar"}
